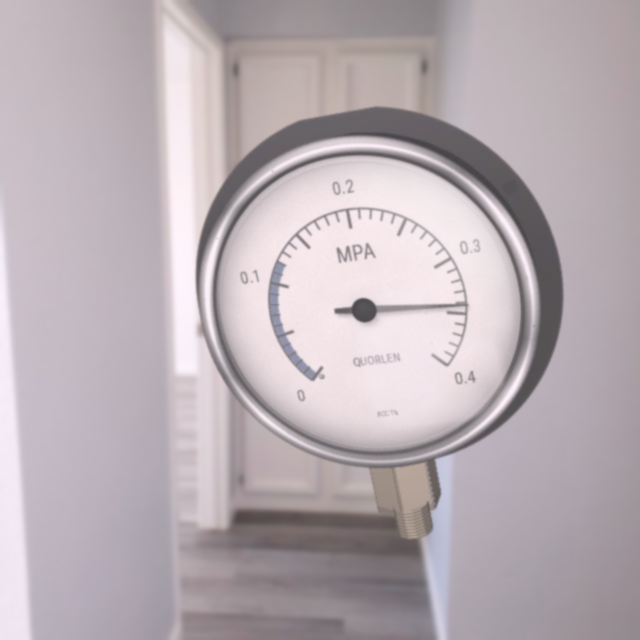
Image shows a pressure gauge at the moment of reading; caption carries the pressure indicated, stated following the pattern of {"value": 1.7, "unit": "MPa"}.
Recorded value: {"value": 0.34, "unit": "MPa"}
